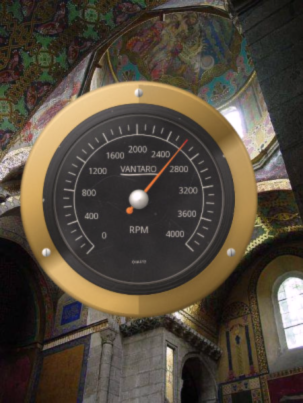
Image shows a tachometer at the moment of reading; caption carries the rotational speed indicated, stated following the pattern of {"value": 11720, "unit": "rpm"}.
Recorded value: {"value": 2600, "unit": "rpm"}
